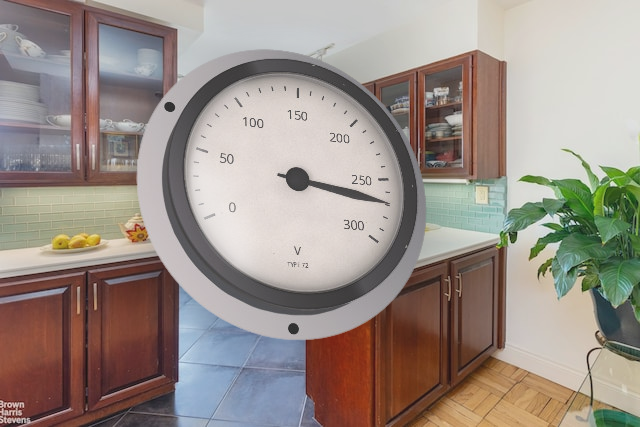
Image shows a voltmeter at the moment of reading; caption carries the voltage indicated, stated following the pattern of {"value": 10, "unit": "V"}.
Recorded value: {"value": 270, "unit": "V"}
